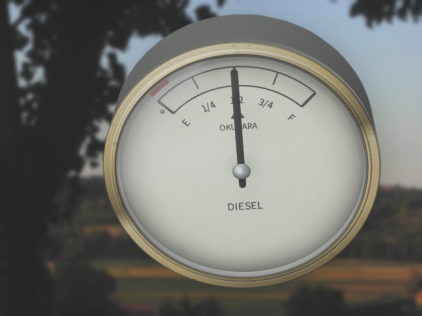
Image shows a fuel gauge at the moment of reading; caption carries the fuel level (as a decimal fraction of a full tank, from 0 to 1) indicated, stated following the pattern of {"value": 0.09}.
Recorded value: {"value": 0.5}
